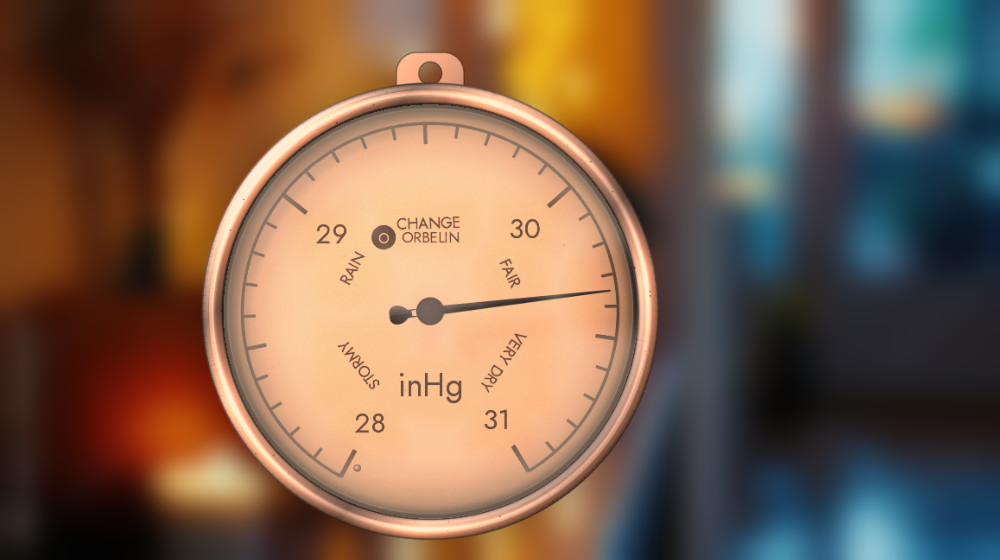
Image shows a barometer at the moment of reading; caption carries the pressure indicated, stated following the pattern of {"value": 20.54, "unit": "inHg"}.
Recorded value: {"value": 30.35, "unit": "inHg"}
